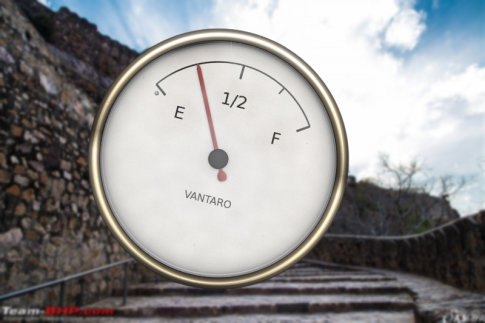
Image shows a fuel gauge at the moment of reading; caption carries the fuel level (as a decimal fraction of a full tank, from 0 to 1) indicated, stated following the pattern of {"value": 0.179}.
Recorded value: {"value": 0.25}
